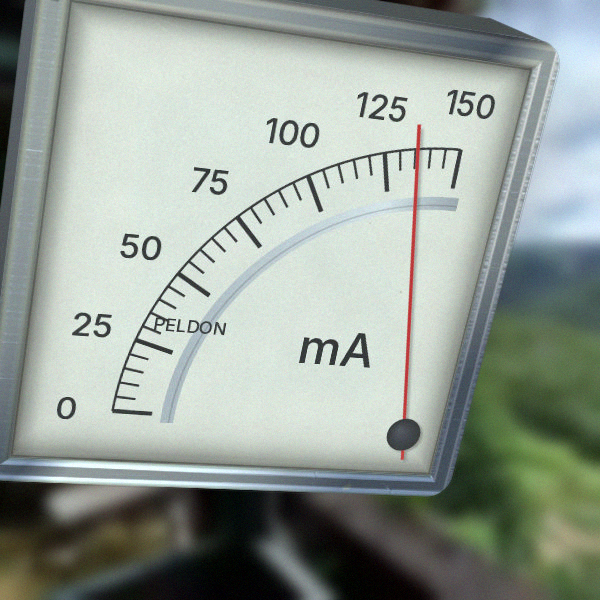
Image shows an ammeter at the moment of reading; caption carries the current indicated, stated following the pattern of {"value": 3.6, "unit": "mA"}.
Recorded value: {"value": 135, "unit": "mA"}
